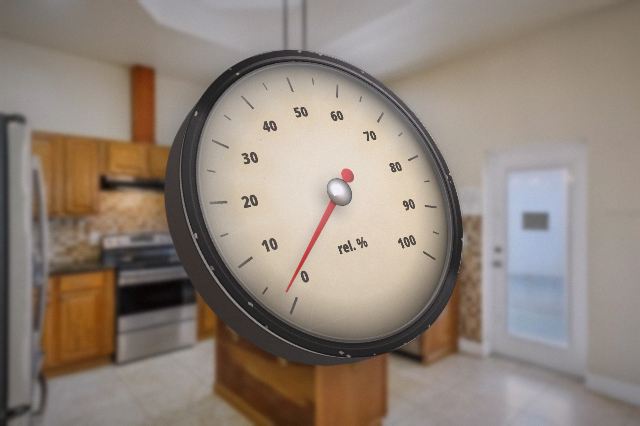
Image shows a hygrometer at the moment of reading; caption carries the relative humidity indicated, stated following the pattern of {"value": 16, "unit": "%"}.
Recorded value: {"value": 2.5, "unit": "%"}
